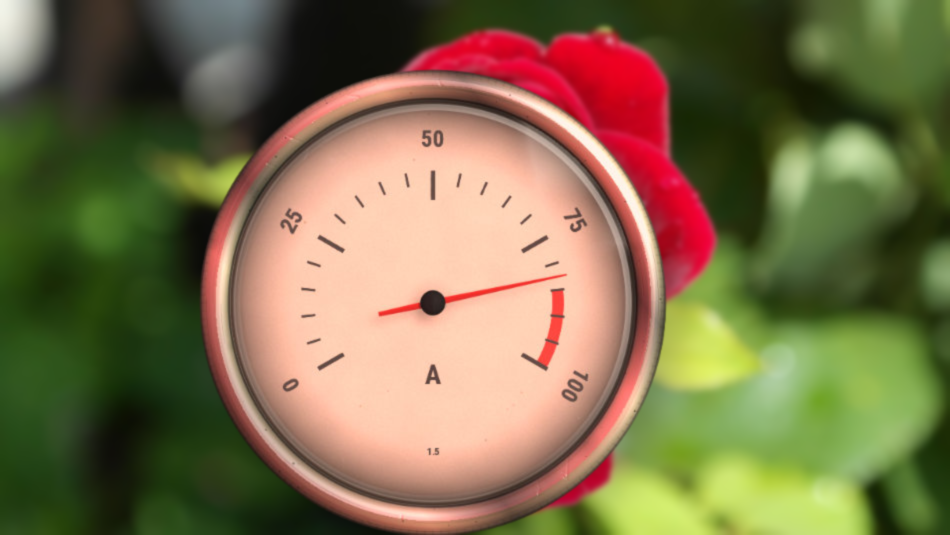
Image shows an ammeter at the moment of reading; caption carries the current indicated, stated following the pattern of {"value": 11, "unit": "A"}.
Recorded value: {"value": 82.5, "unit": "A"}
